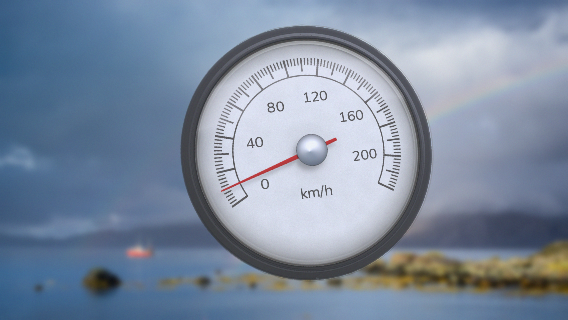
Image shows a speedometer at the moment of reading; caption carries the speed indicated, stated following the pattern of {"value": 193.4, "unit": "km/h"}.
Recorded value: {"value": 10, "unit": "km/h"}
